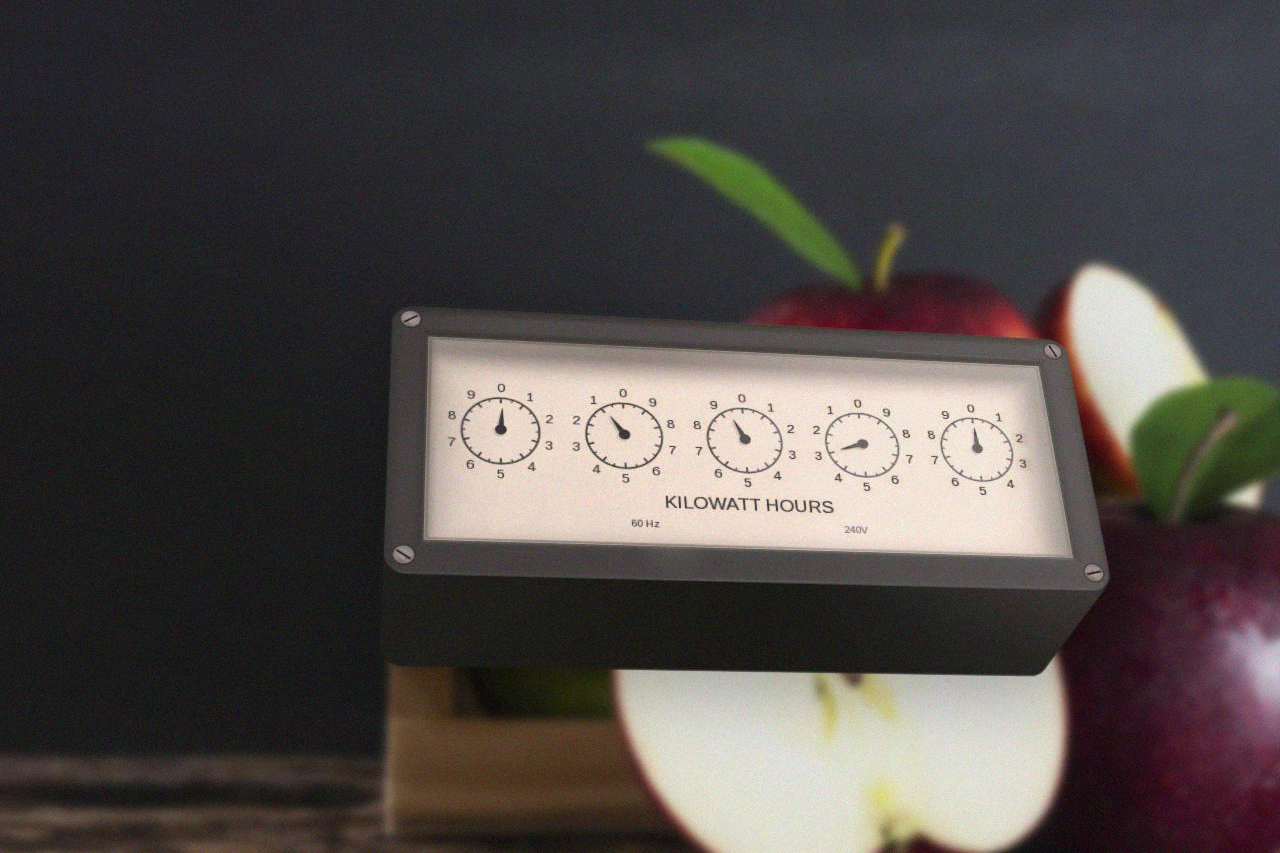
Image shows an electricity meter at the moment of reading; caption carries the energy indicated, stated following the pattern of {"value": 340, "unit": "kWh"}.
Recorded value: {"value": 930, "unit": "kWh"}
